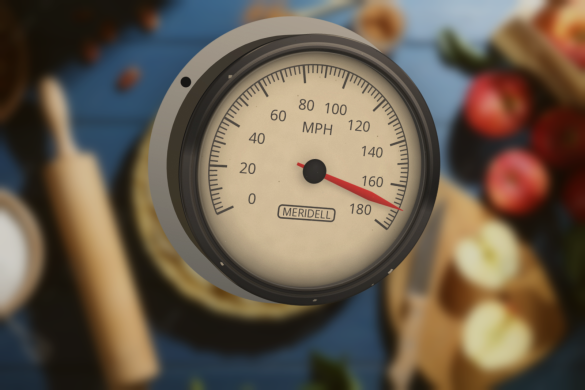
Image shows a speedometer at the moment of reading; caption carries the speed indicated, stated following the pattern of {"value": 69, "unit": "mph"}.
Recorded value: {"value": 170, "unit": "mph"}
